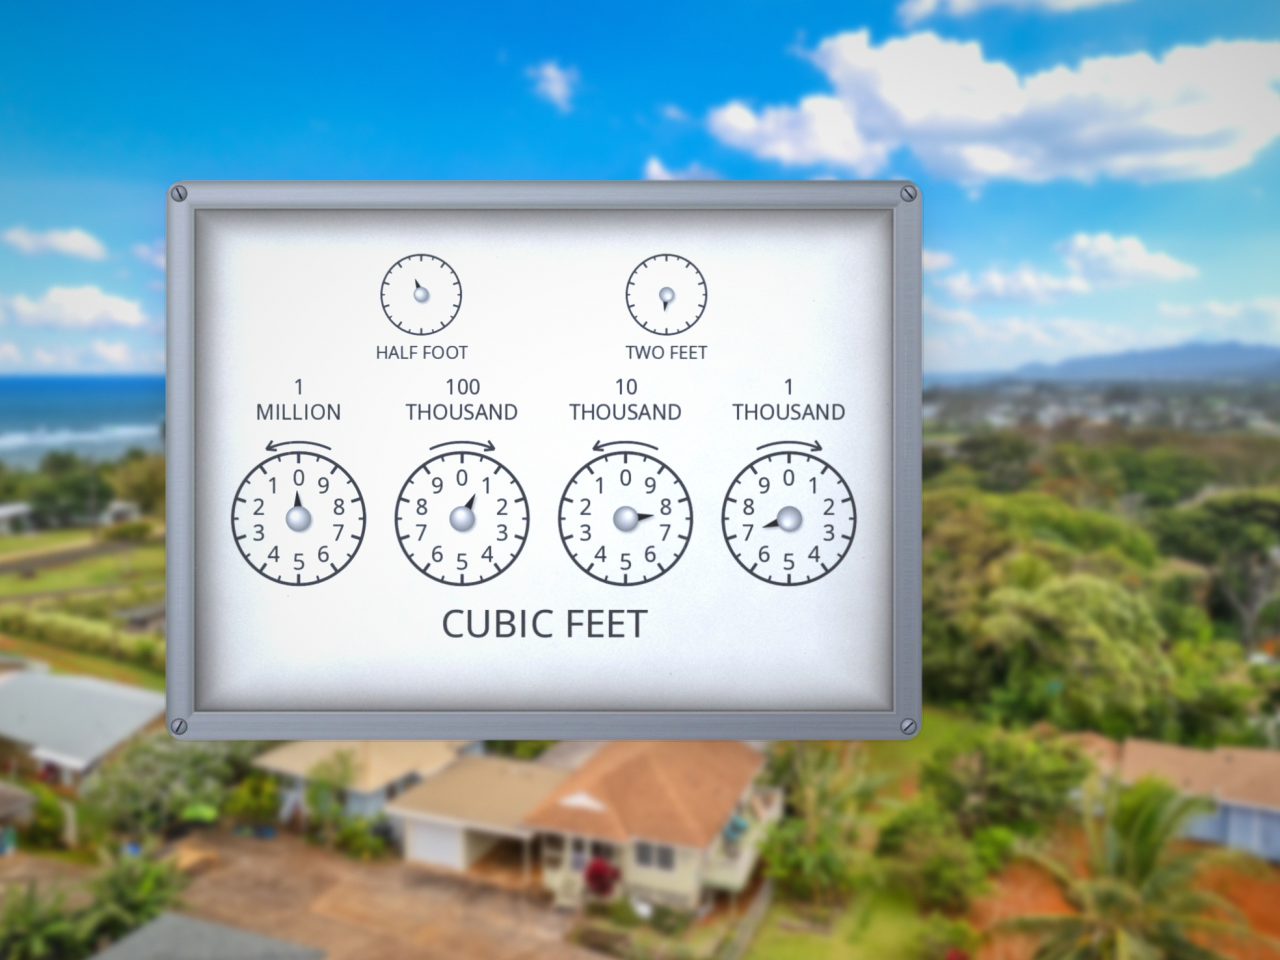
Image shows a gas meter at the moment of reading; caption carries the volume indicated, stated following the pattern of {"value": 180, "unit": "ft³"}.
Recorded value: {"value": 7700, "unit": "ft³"}
